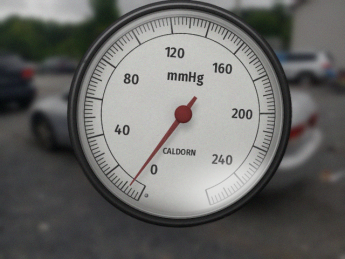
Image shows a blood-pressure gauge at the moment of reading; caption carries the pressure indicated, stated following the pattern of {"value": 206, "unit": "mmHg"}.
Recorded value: {"value": 8, "unit": "mmHg"}
